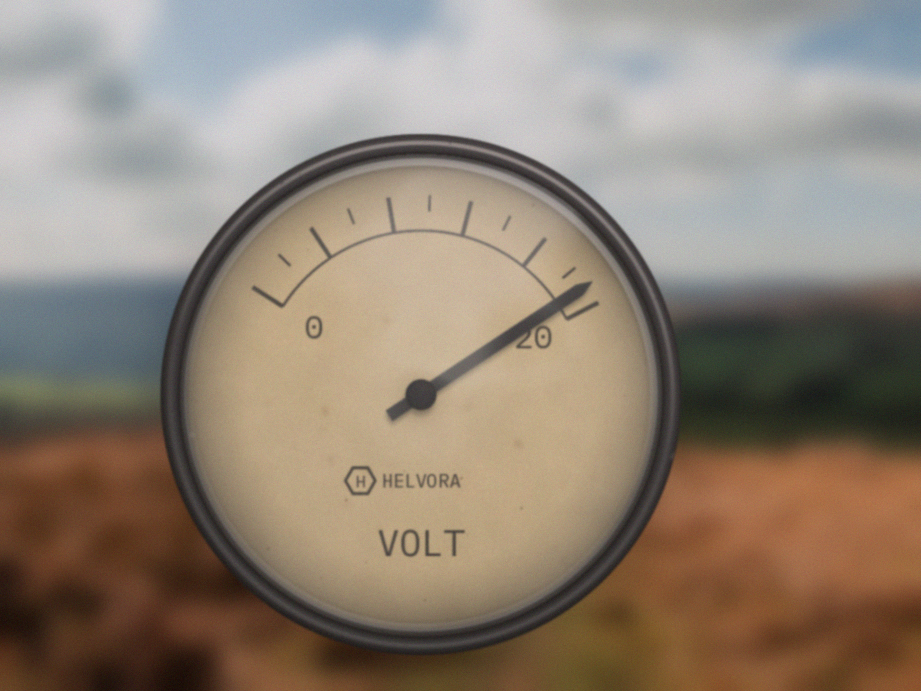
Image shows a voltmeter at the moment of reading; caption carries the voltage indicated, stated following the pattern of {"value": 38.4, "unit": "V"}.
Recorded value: {"value": 19, "unit": "V"}
